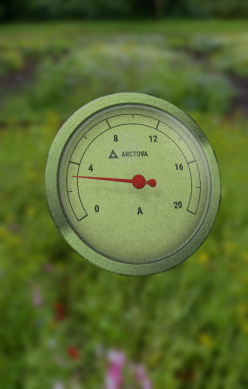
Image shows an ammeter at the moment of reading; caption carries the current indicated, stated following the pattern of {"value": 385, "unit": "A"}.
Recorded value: {"value": 3, "unit": "A"}
